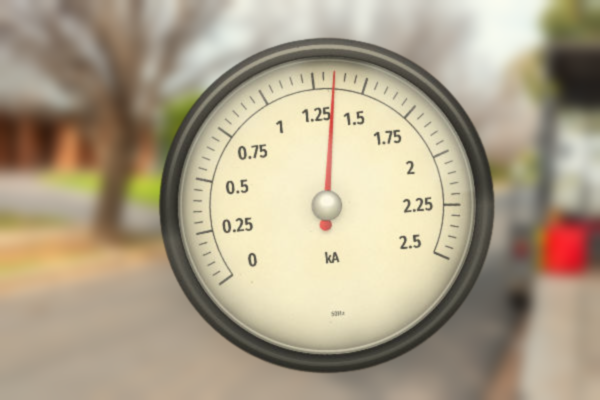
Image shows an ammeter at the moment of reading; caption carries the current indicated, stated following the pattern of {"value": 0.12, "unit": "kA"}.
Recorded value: {"value": 1.35, "unit": "kA"}
